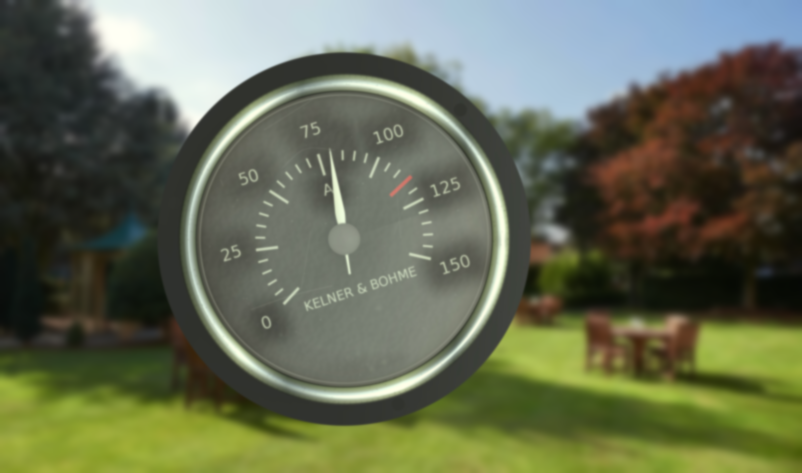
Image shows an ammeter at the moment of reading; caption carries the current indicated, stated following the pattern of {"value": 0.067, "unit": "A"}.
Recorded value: {"value": 80, "unit": "A"}
